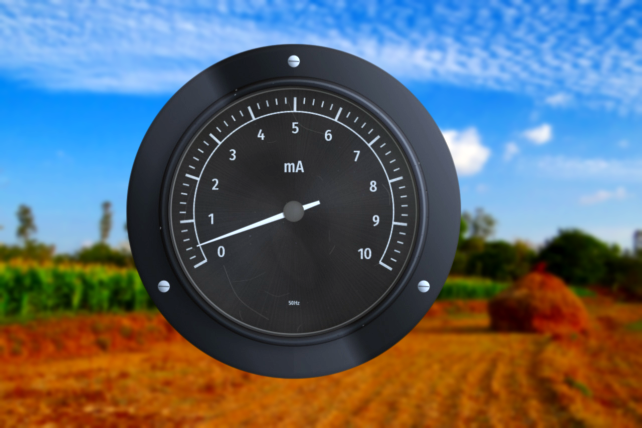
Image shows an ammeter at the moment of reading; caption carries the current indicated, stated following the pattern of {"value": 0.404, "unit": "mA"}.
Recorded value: {"value": 0.4, "unit": "mA"}
